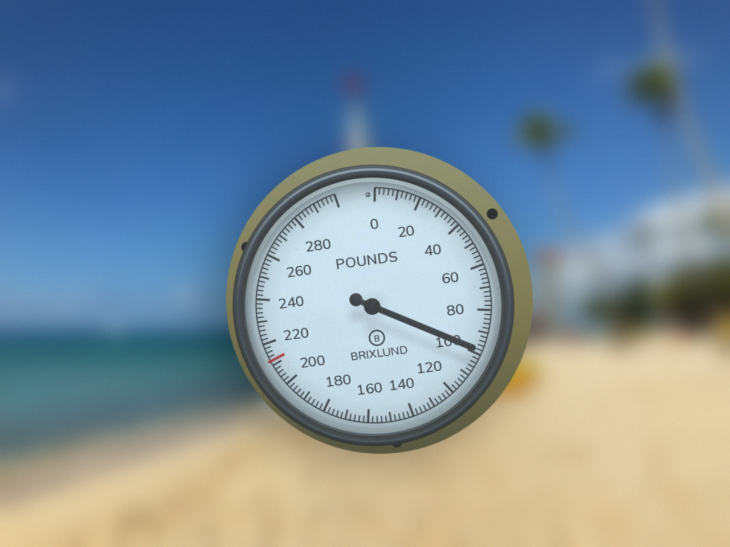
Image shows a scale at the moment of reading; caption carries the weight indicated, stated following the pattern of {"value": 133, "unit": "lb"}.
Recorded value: {"value": 98, "unit": "lb"}
